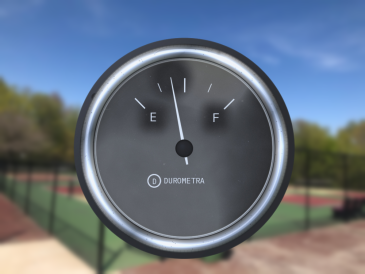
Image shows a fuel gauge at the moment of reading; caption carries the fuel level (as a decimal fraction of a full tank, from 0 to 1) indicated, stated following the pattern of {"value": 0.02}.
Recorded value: {"value": 0.375}
